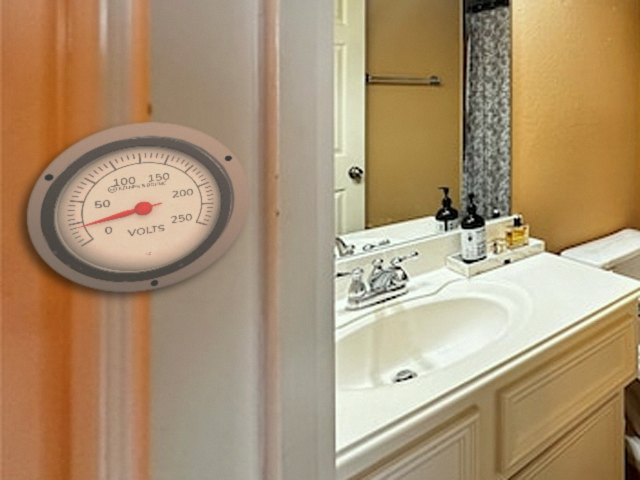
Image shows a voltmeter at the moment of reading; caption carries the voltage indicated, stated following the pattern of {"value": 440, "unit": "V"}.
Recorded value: {"value": 20, "unit": "V"}
